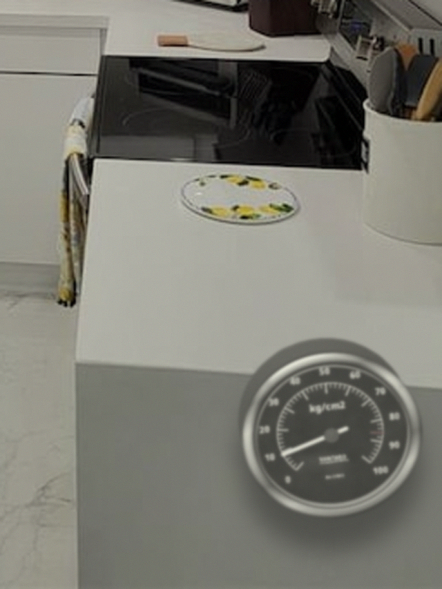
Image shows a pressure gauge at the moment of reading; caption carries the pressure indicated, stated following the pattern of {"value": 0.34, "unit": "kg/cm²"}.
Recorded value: {"value": 10, "unit": "kg/cm²"}
